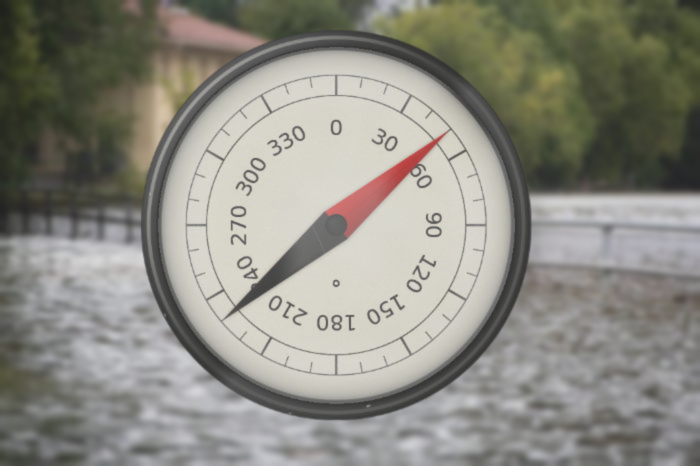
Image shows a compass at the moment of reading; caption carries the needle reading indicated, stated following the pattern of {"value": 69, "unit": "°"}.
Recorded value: {"value": 50, "unit": "°"}
